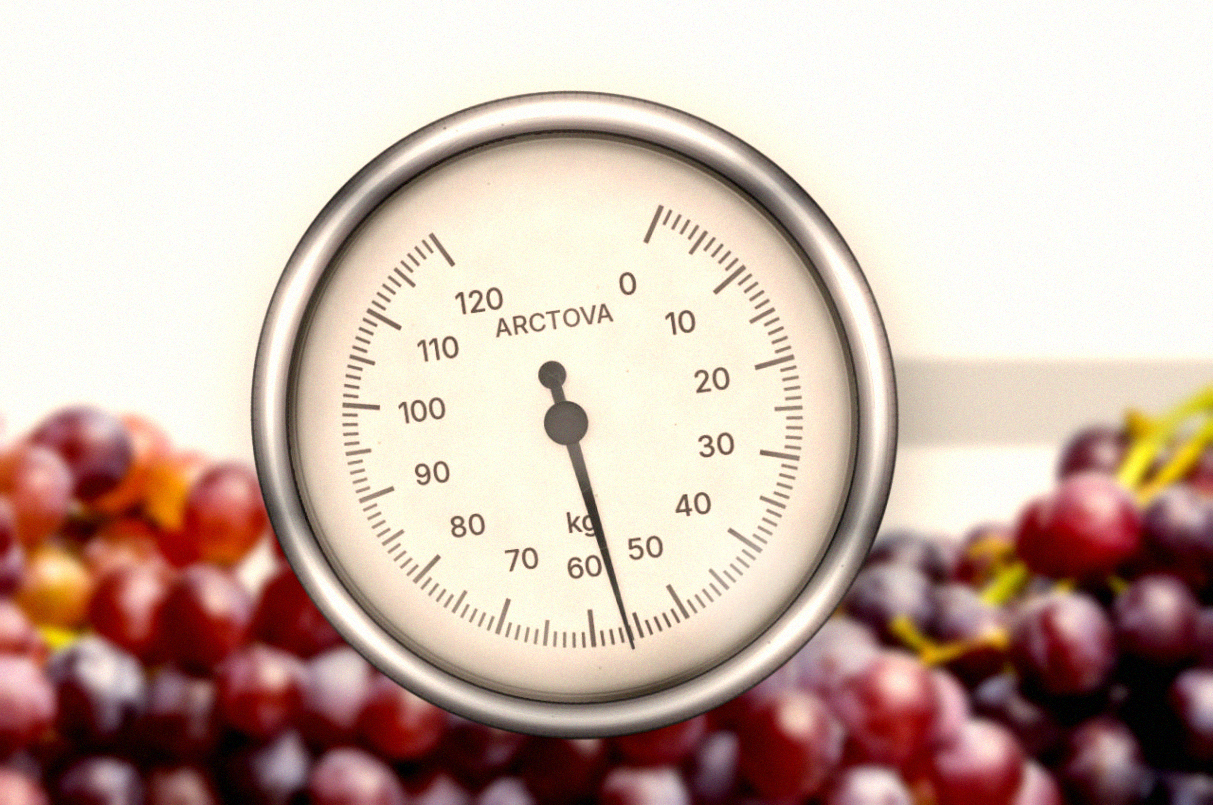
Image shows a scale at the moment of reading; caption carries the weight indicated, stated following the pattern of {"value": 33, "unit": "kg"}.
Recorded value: {"value": 56, "unit": "kg"}
